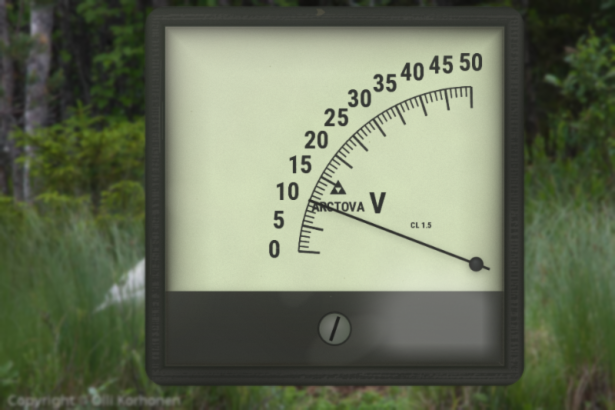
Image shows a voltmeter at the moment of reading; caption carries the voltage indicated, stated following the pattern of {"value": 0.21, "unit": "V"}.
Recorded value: {"value": 10, "unit": "V"}
